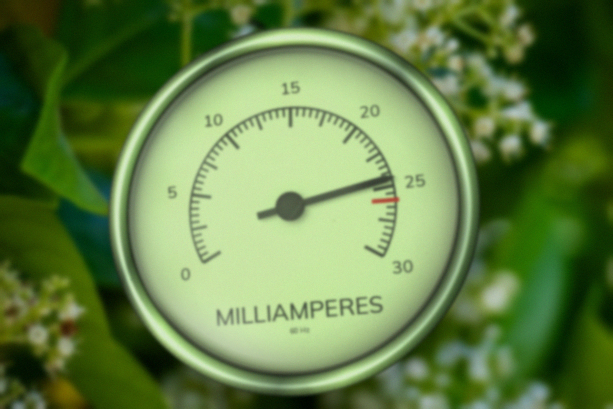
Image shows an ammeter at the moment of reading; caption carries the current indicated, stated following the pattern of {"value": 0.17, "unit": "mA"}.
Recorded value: {"value": 24.5, "unit": "mA"}
